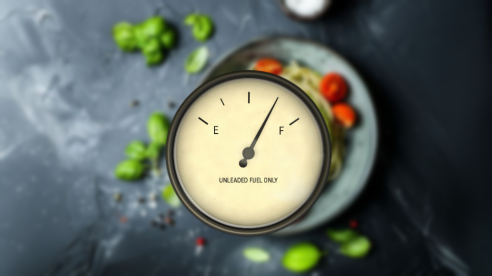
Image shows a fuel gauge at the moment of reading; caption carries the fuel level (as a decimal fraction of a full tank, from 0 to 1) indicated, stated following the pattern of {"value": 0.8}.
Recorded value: {"value": 0.75}
